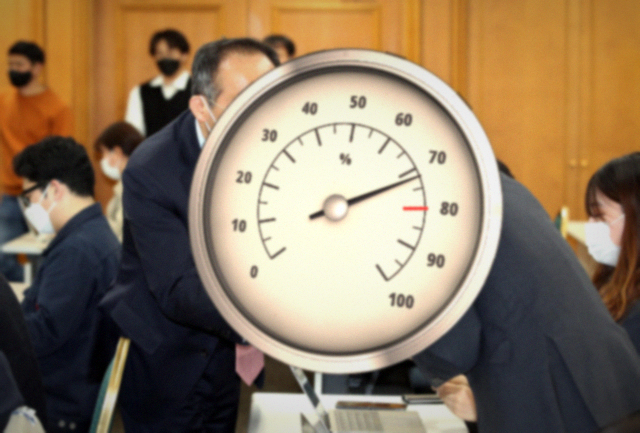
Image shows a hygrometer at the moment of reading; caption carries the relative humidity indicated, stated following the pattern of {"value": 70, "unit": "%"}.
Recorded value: {"value": 72.5, "unit": "%"}
